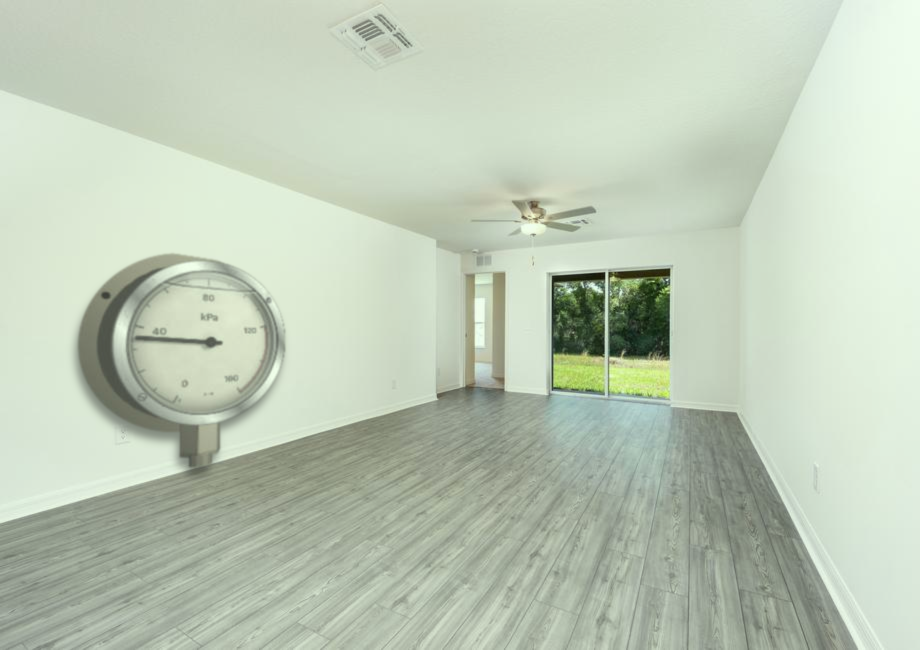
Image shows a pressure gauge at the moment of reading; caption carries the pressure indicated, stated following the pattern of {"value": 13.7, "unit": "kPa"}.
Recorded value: {"value": 35, "unit": "kPa"}
